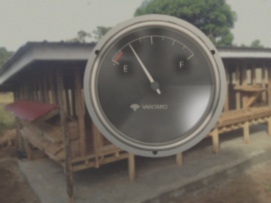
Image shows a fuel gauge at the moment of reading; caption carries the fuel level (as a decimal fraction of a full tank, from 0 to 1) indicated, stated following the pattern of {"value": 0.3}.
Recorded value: {"value": 0.25}
